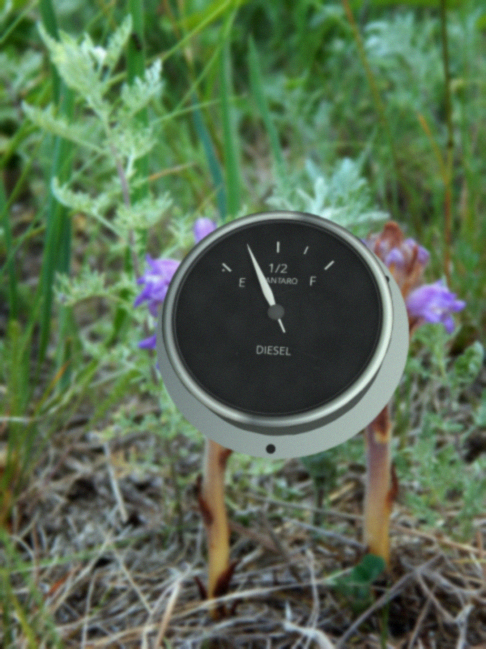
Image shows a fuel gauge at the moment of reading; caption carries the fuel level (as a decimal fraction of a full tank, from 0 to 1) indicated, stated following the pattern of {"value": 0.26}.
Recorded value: {"value": 0.25}
